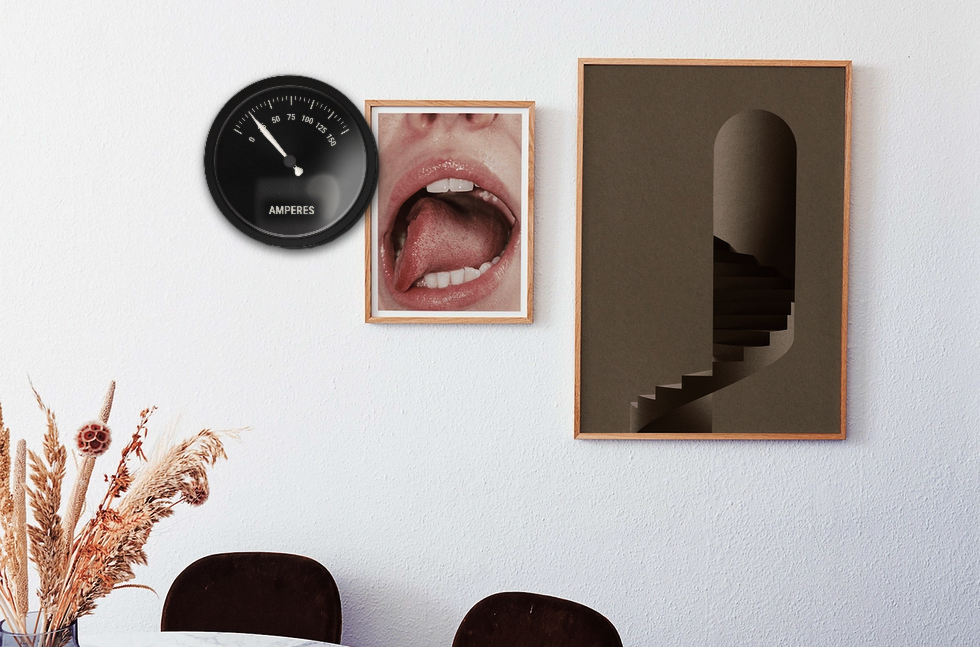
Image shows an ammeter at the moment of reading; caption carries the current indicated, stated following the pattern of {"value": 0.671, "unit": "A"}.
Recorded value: {"value": 25, "unit": "A"}
